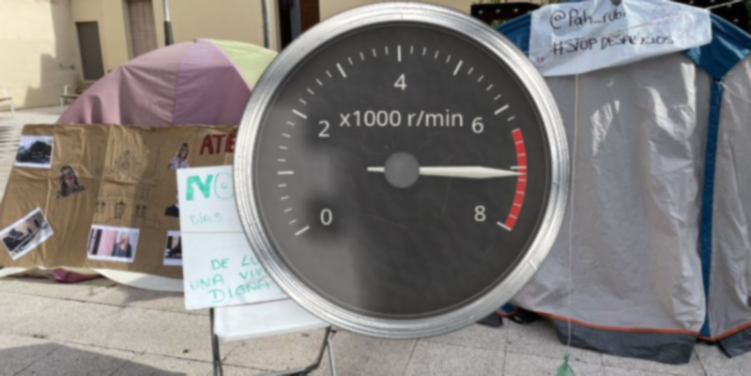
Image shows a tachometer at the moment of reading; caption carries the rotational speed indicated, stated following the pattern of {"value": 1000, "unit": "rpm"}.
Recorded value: {"value": 7100, "unit": "rpm"}
